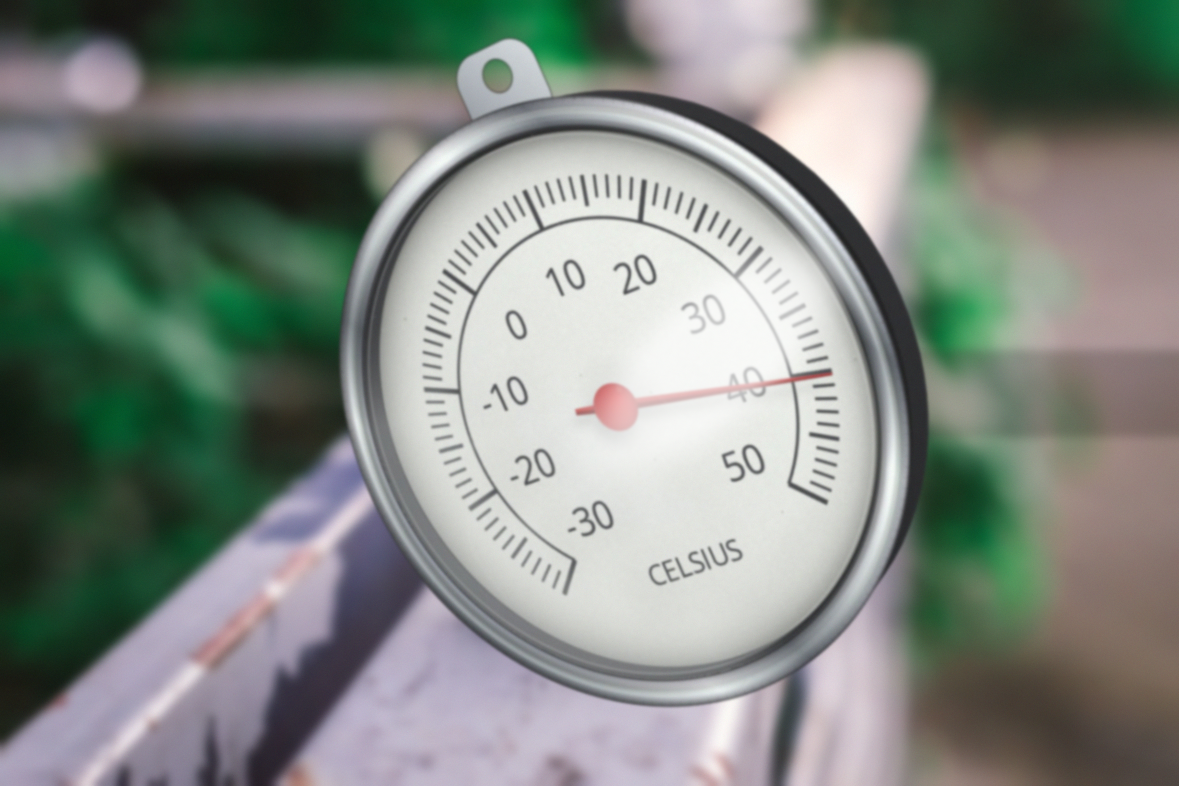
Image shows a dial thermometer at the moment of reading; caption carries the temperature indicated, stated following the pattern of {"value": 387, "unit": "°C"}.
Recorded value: {"value": 40, "unit": "°C"}
